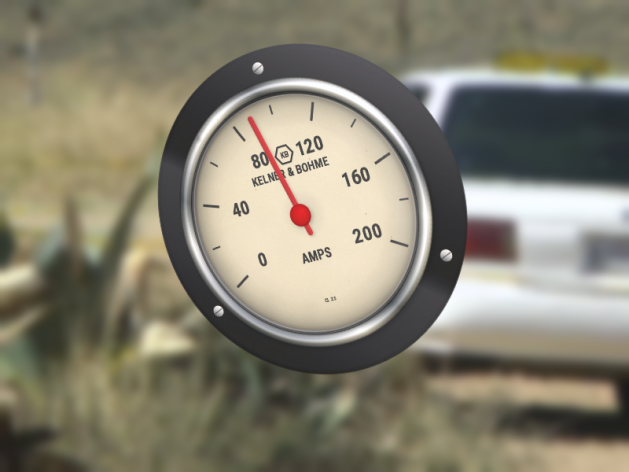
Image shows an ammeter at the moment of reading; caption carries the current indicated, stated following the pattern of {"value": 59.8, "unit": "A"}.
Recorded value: {"value": 90, "unit": "A"}
